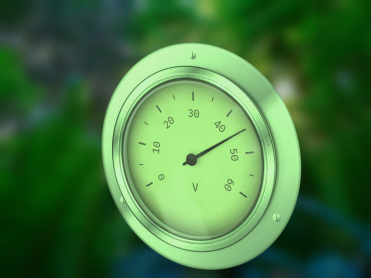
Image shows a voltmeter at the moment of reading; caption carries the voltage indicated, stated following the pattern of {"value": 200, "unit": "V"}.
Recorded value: {"value": 45, "unit": "V"}
